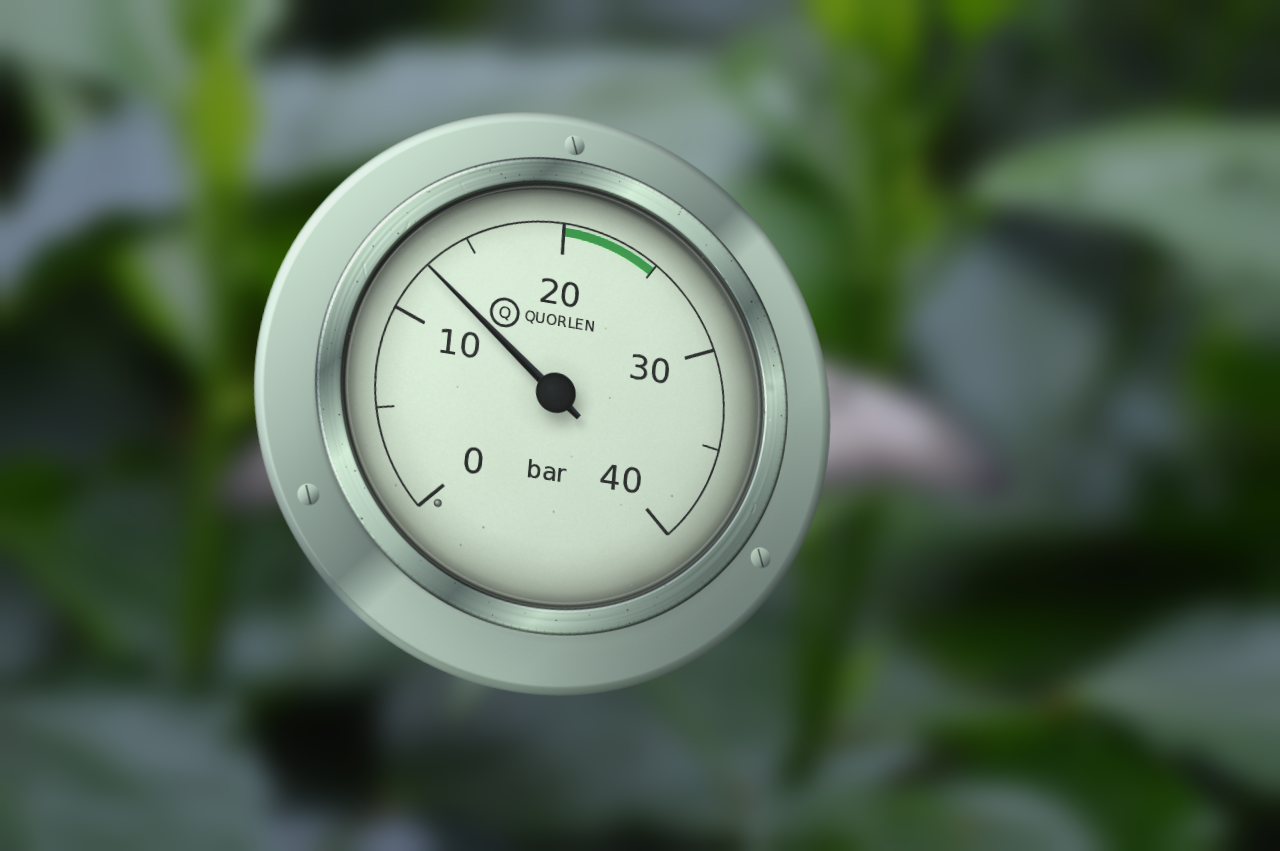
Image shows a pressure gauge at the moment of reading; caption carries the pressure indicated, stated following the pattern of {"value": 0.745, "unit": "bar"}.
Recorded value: {"value": 12.5, "unit": "bar"}
